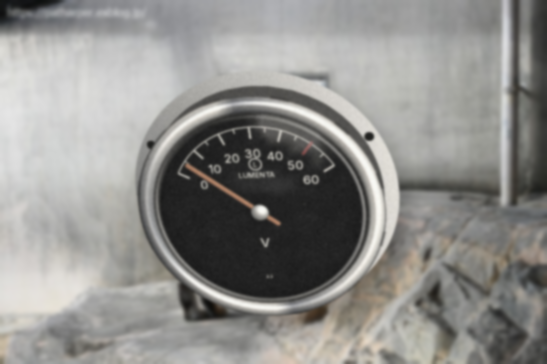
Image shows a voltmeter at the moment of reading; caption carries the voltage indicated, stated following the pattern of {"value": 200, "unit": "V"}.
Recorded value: {"value": 5, "unit": "V"}
